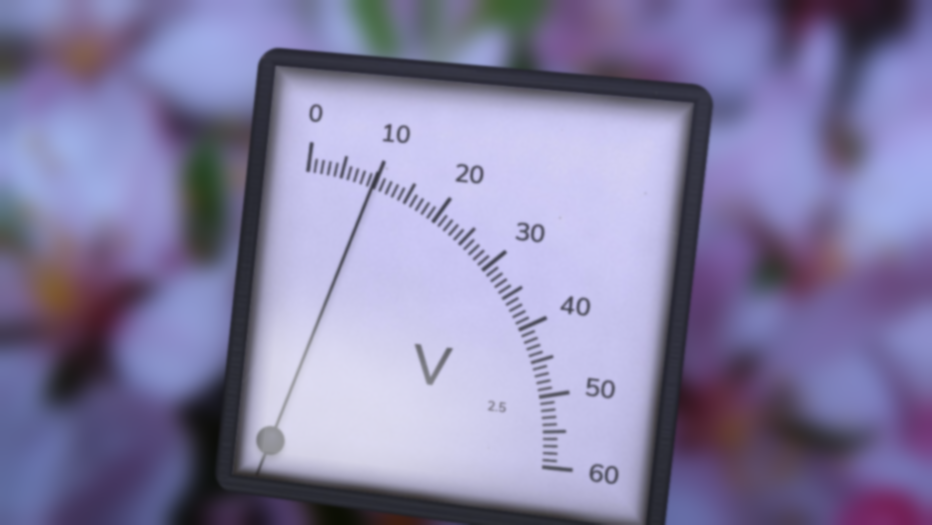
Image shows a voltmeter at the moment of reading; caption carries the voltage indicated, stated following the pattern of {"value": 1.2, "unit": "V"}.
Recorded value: {"value": 10, "unit": "V"}
